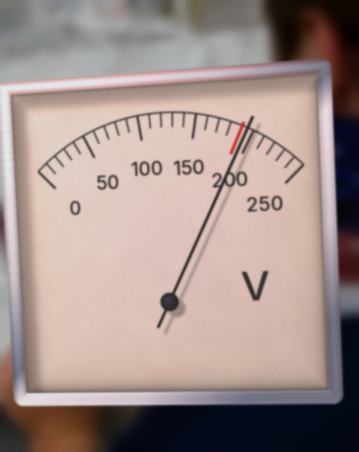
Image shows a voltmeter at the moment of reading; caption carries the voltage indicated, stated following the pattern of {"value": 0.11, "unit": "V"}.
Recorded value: {"value": 195, "unit": "V"}
